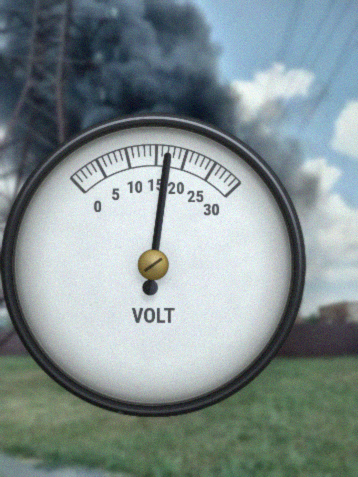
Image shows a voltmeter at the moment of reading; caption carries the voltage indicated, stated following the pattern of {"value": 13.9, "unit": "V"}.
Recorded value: {"value": 17, "unit": "V"}
